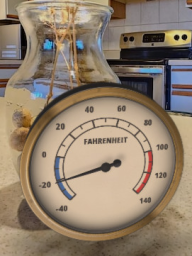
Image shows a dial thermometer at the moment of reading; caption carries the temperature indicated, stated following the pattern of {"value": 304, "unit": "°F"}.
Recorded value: {"value": -20, "unit": "°F"}
